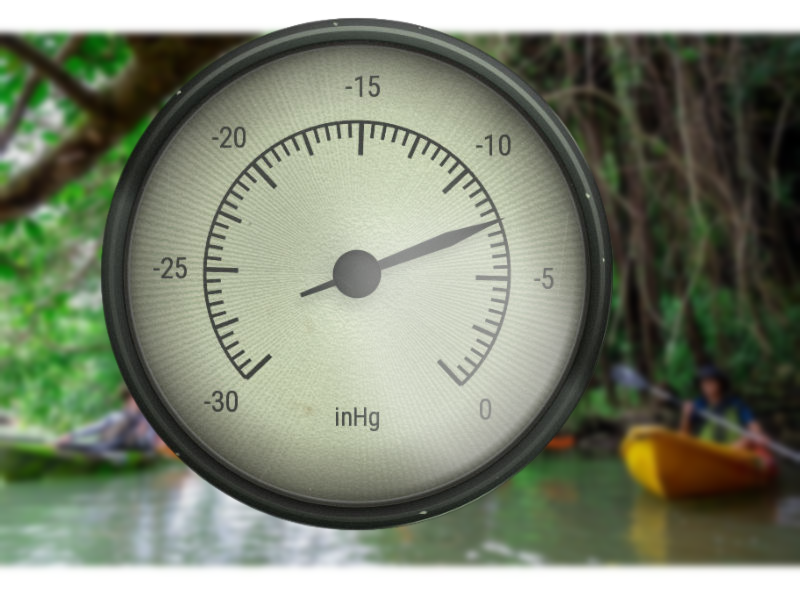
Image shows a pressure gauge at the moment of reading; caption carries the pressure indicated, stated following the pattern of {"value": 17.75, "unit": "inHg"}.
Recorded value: {"value": -7.5, "unit": "inHg"}
